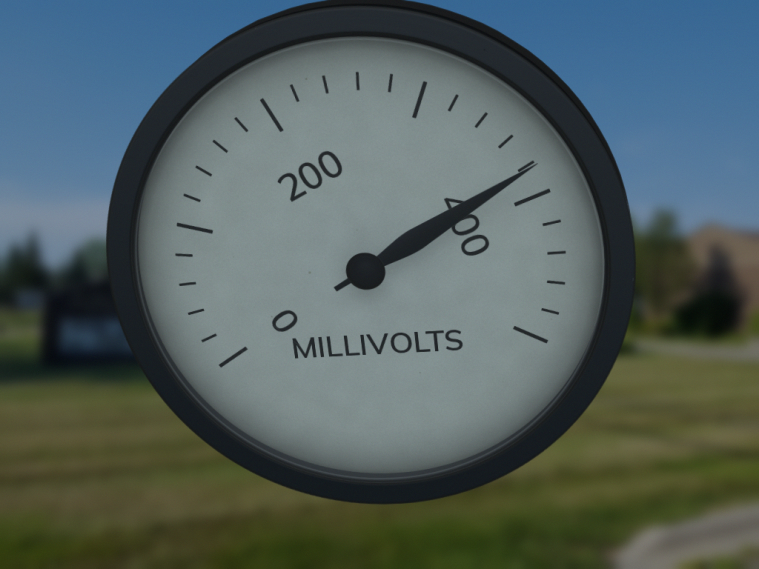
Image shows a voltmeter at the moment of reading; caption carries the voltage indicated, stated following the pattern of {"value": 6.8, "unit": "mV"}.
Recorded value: {"value": 380, "unit": "mV"}
